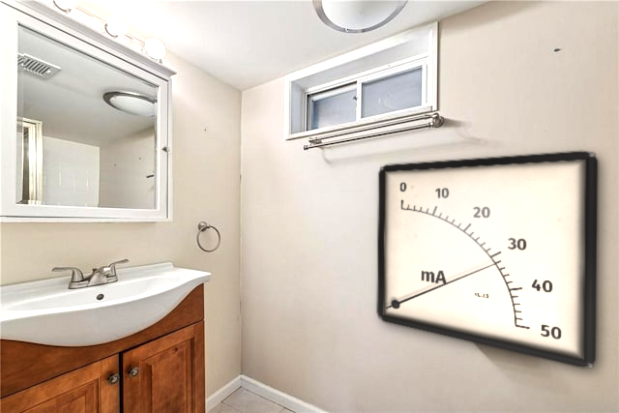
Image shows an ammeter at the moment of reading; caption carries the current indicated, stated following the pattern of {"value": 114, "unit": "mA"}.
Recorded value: {"value": 32, "unit": "mA"}
